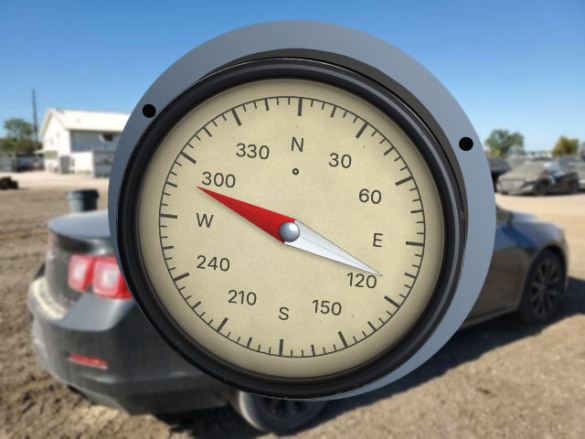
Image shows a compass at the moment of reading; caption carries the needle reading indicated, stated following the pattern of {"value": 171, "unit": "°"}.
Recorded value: {"value": 290, "unit": "°"}
